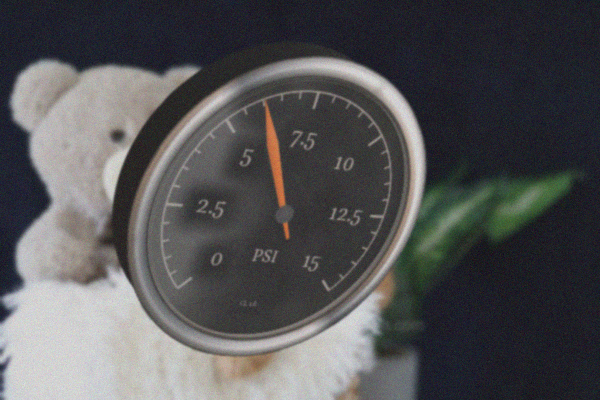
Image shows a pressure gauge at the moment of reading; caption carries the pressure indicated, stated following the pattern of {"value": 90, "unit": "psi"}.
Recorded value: {"value": 6, "unit": "psi"}
